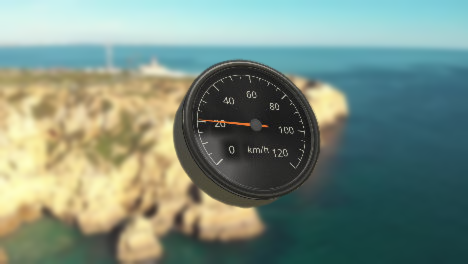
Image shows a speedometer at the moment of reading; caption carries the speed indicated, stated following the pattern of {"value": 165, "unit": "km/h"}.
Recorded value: {"value": 20, "unit": "km/h"}
